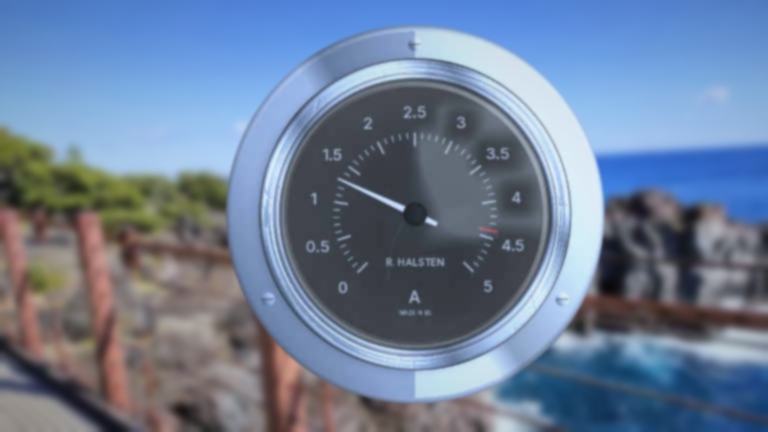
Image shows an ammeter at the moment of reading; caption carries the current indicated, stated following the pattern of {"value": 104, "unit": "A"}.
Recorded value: {"value": 1.3, "unit": "A"}
